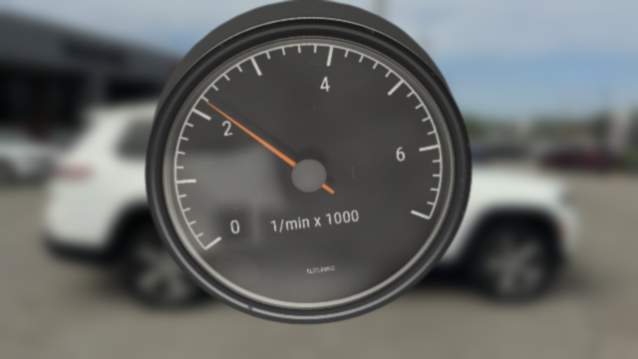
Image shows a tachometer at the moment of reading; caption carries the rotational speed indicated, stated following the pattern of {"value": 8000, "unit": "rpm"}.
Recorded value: {"value": 2200, "unit": "rpm"}
